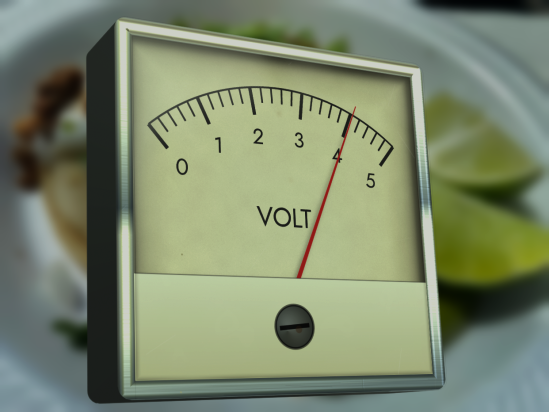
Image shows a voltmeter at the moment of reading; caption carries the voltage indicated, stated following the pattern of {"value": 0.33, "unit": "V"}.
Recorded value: {"value": 4, "unit": "V"}
